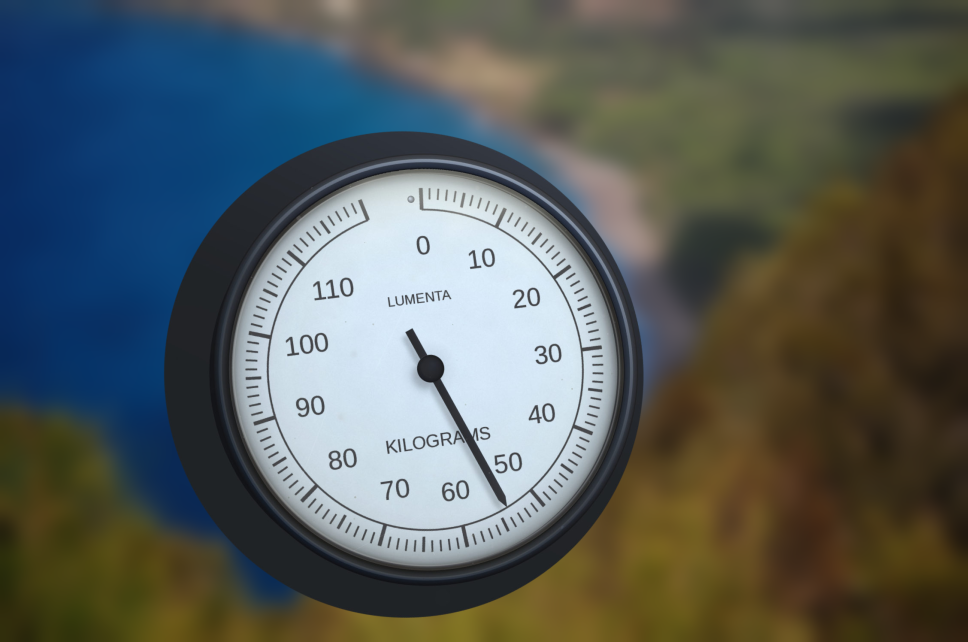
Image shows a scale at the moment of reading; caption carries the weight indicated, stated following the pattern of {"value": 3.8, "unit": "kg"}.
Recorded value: {"value": 54, "unit": "kg"}
